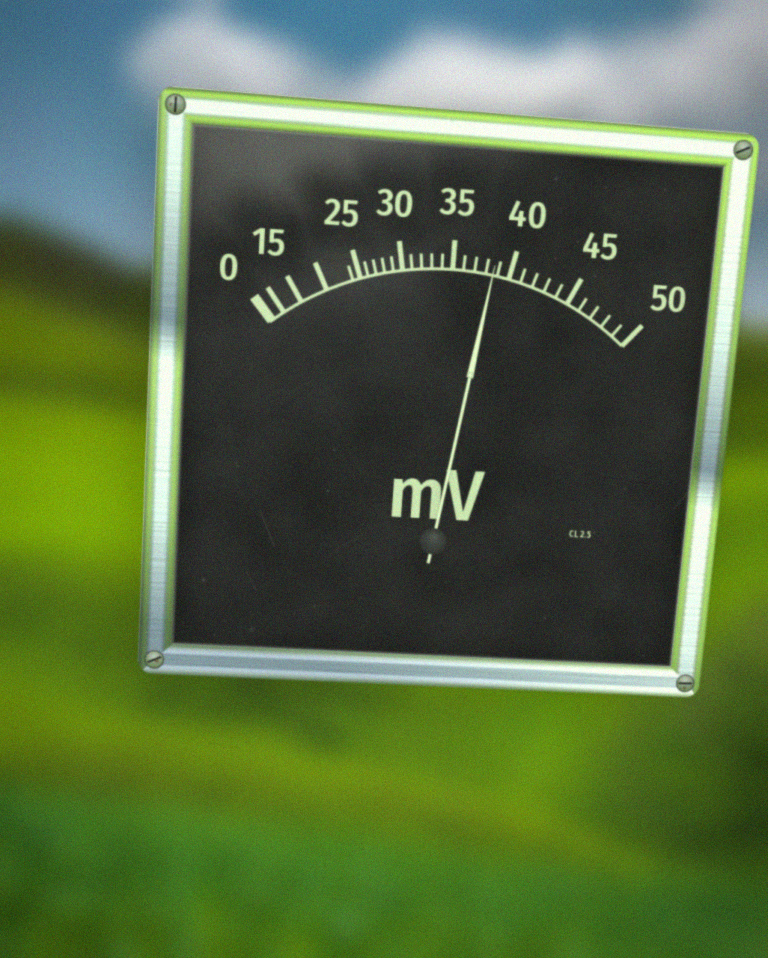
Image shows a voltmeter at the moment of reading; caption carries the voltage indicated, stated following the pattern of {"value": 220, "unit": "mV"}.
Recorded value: {"value": 38.5, "unit": "mV"}
